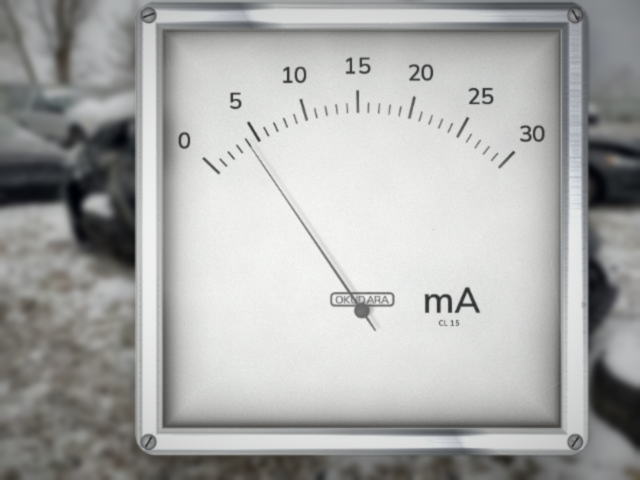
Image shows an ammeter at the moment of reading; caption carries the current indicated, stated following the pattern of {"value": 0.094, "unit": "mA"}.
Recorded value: {"value": 4, "unit": "mA"}
